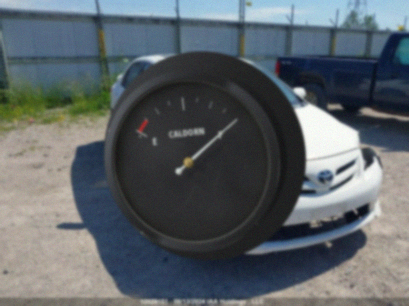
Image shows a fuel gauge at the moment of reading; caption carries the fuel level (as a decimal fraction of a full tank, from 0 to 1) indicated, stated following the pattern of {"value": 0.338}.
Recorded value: {"value": 1}
